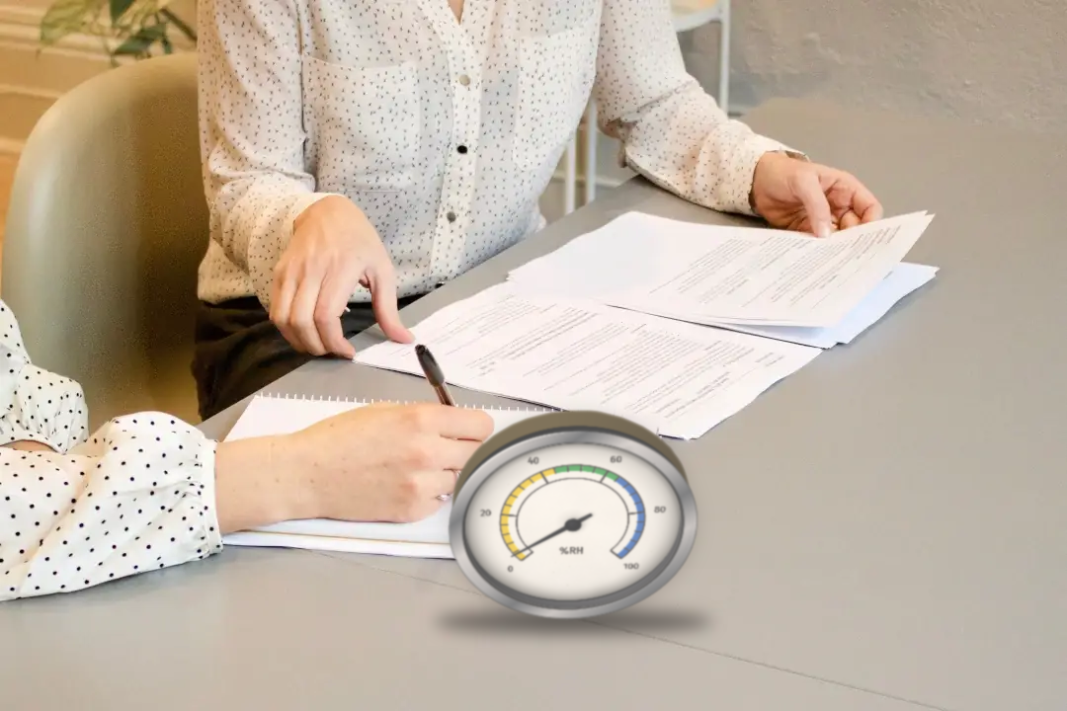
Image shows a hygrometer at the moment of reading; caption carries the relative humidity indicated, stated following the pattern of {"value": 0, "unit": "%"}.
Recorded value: {"value": 4, "unit": "%"}
